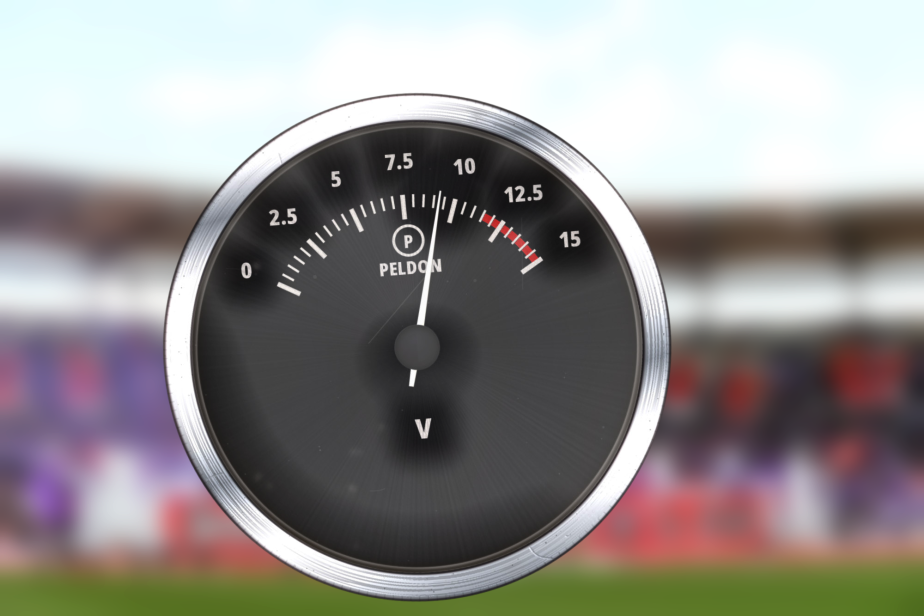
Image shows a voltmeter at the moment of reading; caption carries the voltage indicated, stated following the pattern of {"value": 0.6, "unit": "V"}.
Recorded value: {"value": 9.25, "unit": "V"}
